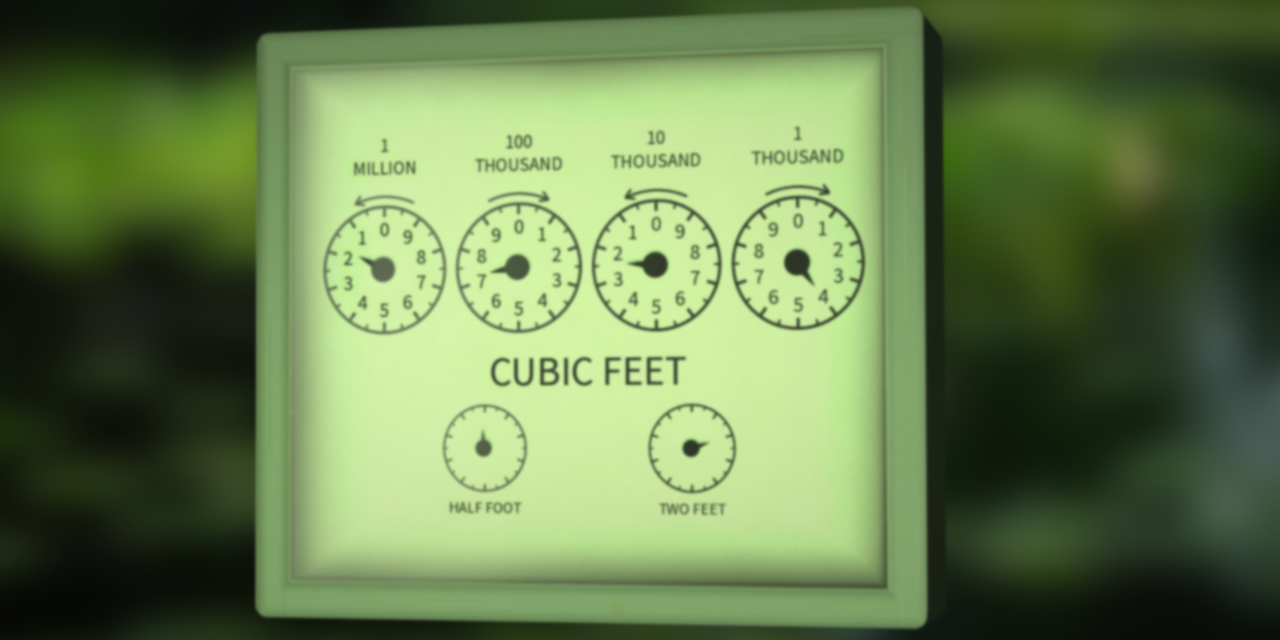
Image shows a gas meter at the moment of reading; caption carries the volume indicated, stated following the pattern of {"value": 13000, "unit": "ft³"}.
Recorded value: {"value": 172400, "unit": "ft³"}
